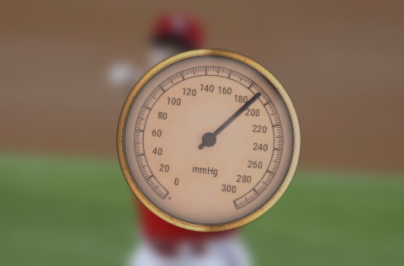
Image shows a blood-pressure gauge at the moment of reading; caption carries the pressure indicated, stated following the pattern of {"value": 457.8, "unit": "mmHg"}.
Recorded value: {"value": 190, "unit": "mmHg"}
